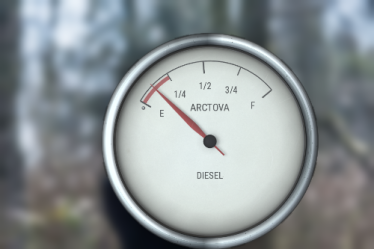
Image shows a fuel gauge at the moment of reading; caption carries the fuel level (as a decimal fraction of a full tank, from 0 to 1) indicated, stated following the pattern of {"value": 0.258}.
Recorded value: {"value": 0.125}
